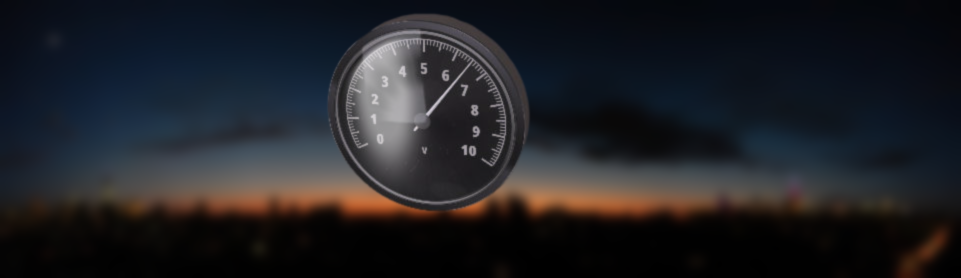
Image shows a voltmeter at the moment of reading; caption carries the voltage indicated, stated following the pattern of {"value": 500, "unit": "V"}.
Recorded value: {"value": 6.5, "unit": "V"}
